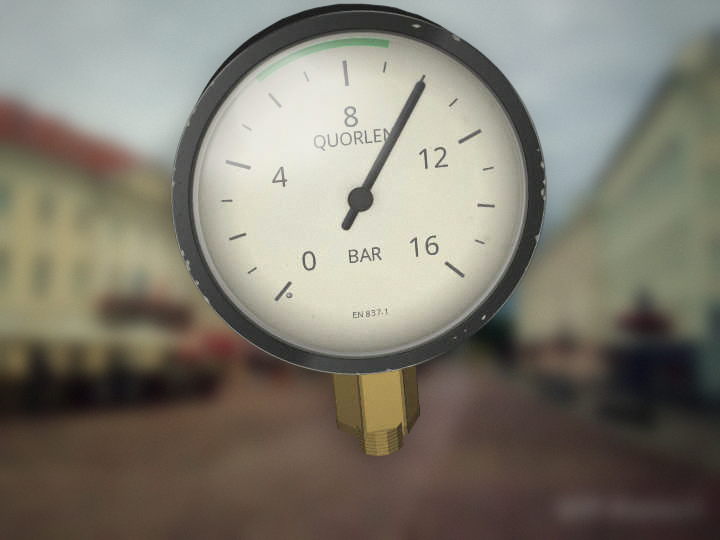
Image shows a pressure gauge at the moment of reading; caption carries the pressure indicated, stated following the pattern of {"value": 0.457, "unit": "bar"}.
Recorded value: {"value": 10, "unit": "bar"}
